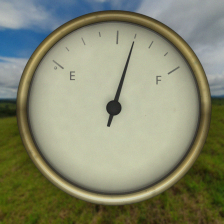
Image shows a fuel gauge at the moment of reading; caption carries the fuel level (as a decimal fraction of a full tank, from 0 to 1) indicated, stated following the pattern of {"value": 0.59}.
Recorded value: {"value": 0.625}
